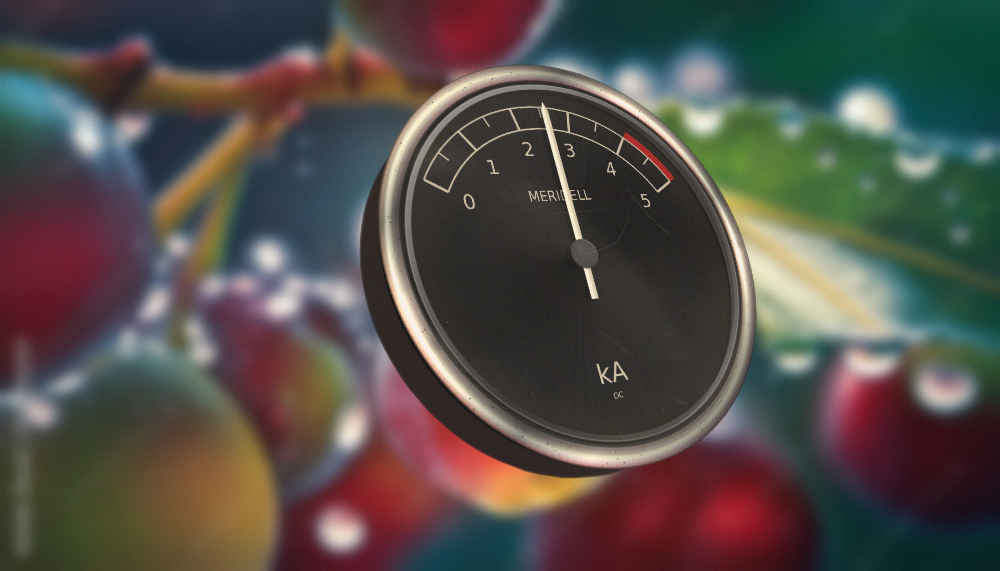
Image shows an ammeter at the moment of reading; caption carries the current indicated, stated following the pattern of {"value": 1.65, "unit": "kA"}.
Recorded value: {"value": 2.5, "unit": "kA"}
